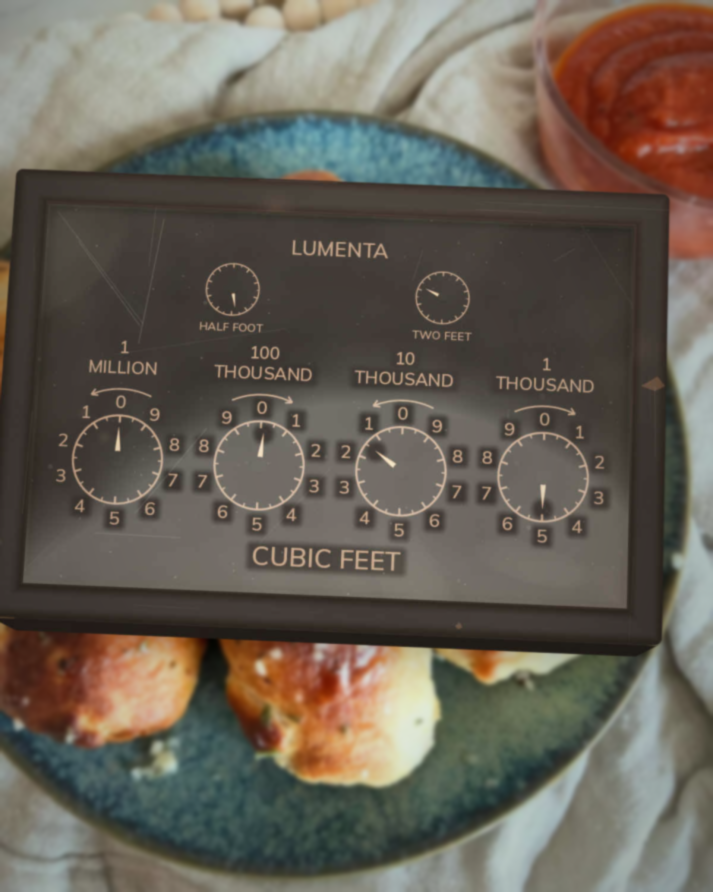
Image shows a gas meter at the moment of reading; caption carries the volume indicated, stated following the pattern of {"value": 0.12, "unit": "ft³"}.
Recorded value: {"value": 1500, "unit": "ft³"}
